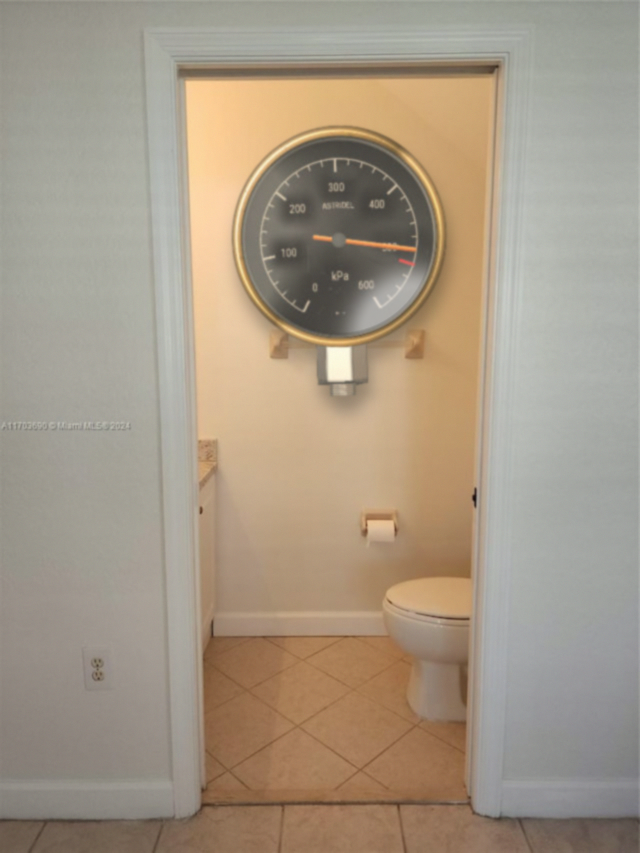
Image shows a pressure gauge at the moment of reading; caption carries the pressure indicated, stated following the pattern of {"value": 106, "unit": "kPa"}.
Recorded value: {"value": 500, "unit": "kPa"}
